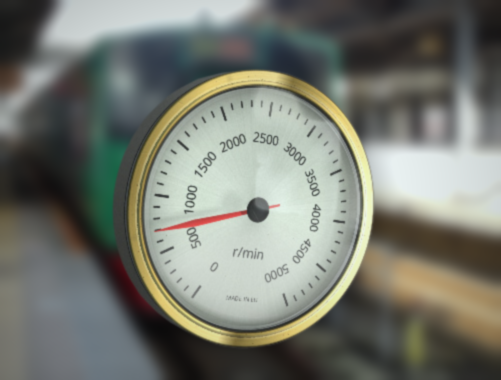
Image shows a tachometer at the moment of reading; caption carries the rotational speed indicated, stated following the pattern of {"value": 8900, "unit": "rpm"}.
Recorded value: {"value": 700, "unit": "rpm"}
